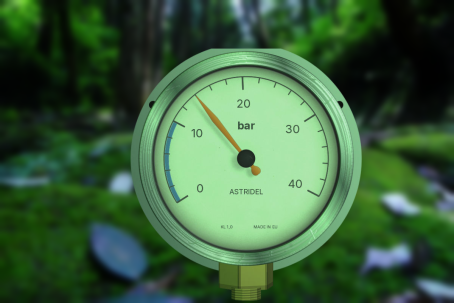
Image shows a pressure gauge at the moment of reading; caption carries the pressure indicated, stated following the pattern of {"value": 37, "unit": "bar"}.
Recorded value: {"value": 14, "unit": "bar"}
